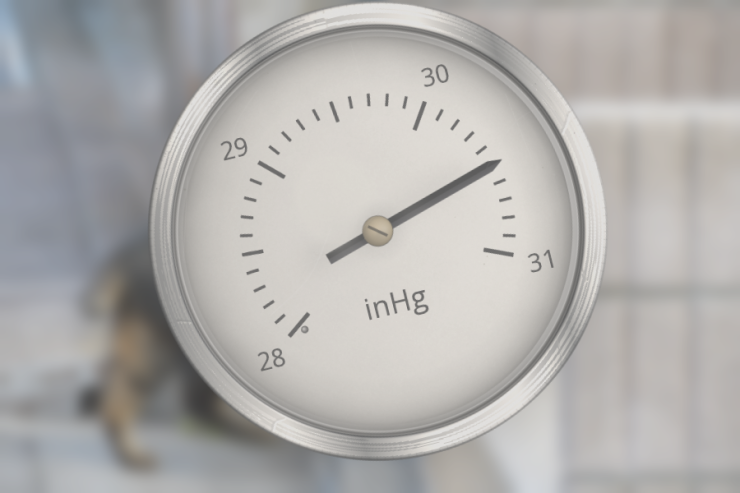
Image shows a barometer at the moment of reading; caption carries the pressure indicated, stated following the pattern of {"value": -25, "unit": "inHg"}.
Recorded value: {"value": 30.5, "unit": "inHg"}
